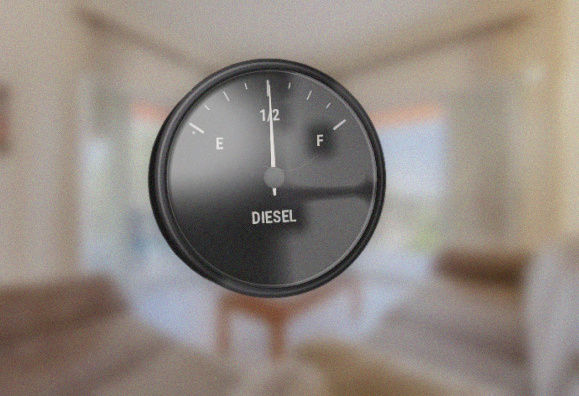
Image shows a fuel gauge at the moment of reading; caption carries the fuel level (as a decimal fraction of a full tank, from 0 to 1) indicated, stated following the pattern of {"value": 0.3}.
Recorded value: {"value": 0.5}
